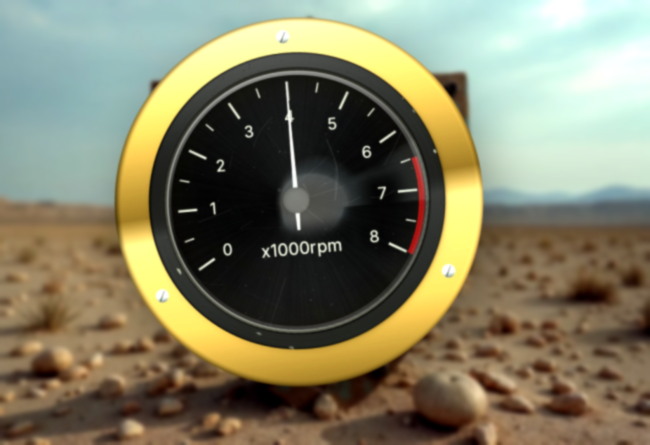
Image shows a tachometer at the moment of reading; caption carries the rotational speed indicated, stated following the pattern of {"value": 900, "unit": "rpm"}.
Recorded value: {"value": 4000, "unit": "rpm"}
